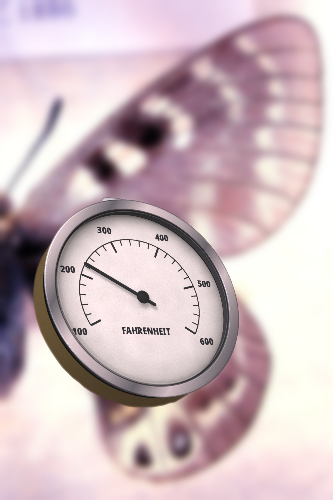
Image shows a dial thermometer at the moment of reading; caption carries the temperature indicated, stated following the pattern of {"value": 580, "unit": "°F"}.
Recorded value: {"value": 220, "unit": "°F"}
